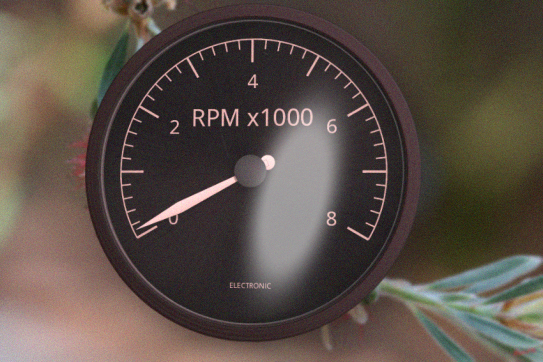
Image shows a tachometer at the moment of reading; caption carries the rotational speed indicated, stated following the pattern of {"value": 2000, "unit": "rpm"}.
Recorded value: {"value": 100, "unit": "rpm"}
